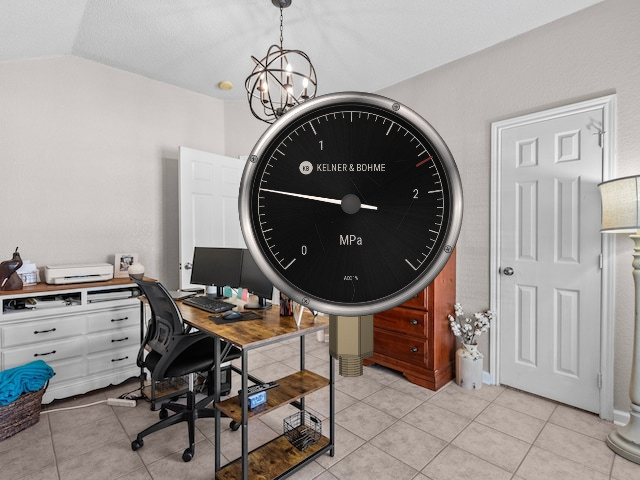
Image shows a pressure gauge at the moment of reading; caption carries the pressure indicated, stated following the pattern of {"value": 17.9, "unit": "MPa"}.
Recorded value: {"value": 0.5, "unit": "MPa"}
